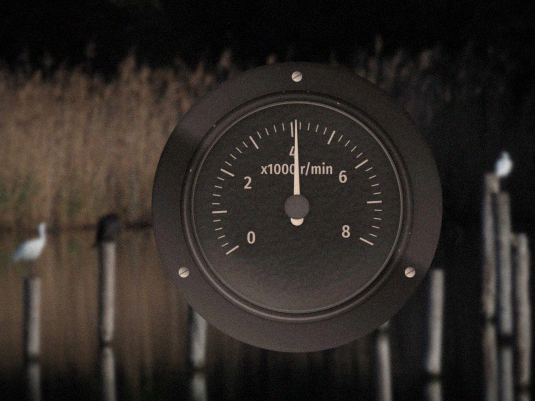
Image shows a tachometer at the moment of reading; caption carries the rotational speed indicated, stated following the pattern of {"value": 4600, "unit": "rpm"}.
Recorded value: {"value": 4100, "unit": "rpm"}
